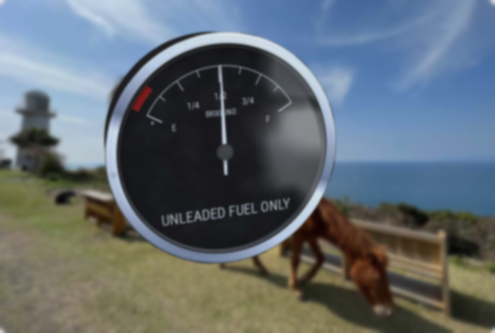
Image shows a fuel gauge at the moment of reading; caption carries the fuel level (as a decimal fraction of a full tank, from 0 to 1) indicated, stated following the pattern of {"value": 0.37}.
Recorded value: {"value": 0.5}
